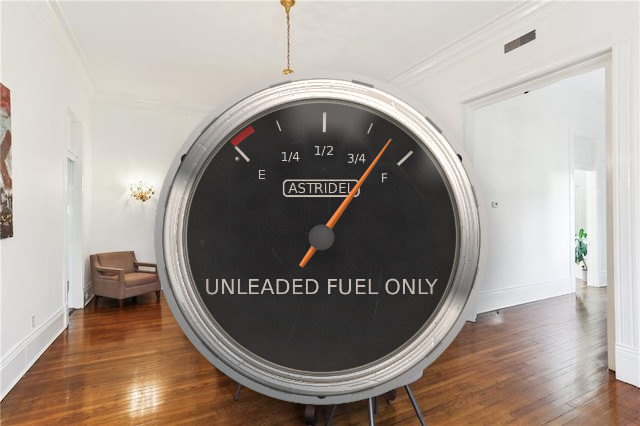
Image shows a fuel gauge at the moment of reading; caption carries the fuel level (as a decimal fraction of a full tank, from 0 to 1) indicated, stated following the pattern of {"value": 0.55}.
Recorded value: {"value": 0.875}
